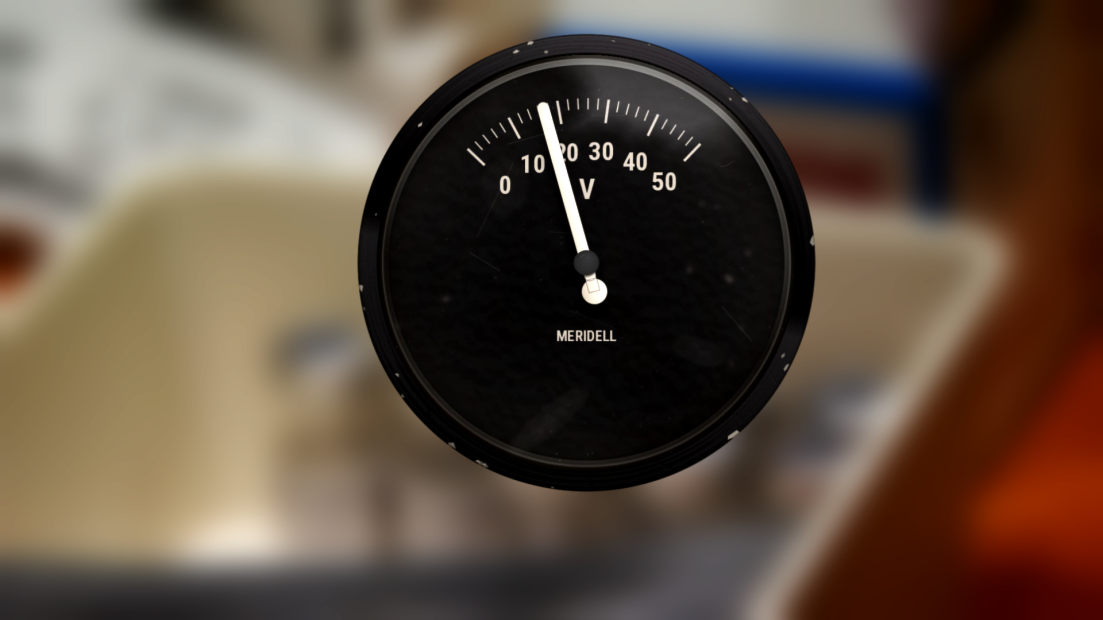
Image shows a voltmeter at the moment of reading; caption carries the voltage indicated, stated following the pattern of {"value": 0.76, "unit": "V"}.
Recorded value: {"value": 17, "unit": "V"}
